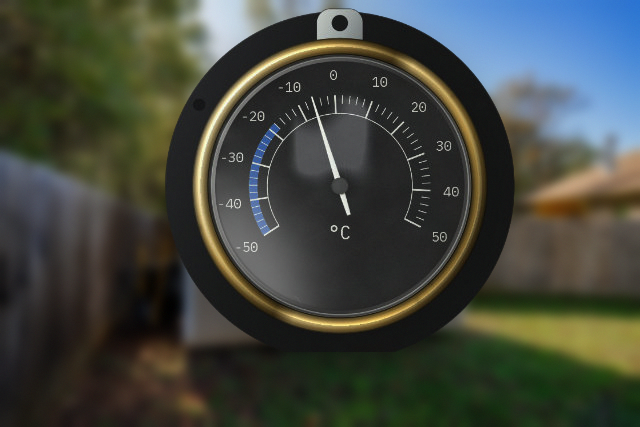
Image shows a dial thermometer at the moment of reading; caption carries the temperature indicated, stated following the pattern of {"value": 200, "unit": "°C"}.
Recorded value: {"value": -6, "unit": "°C"}
